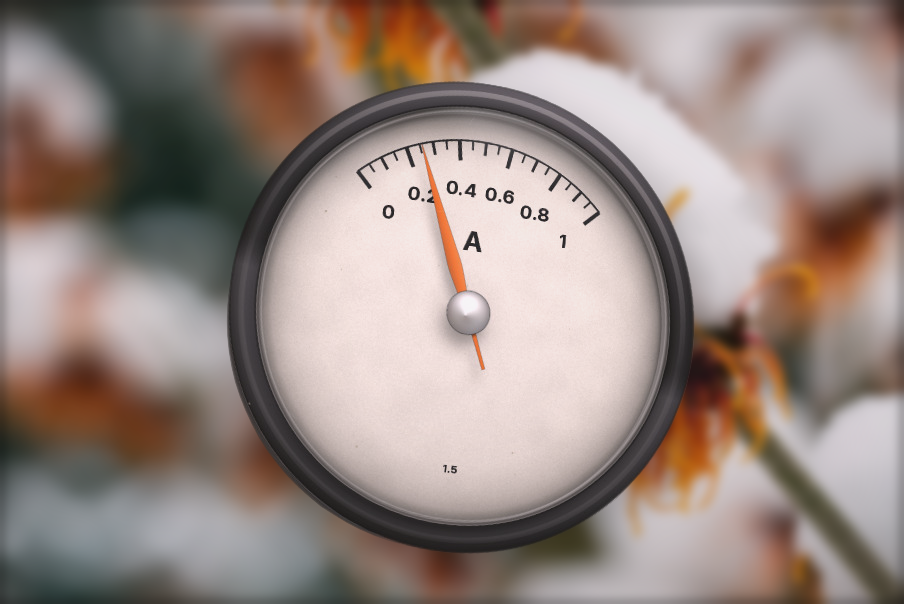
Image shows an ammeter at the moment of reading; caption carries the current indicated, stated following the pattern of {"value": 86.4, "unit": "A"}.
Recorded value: {"value": 0.25, "unit": "A"}
